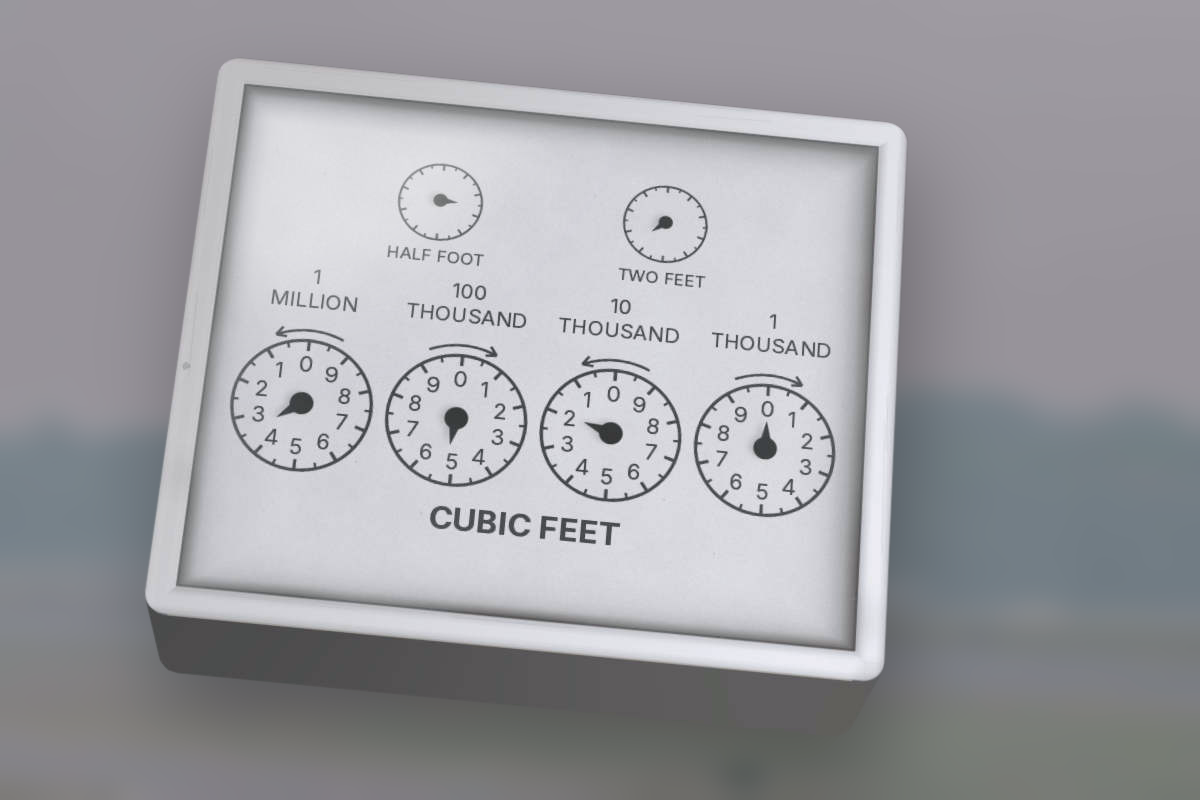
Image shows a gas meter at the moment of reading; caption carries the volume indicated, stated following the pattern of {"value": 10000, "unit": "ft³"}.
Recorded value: {"value": 352000, "unit": "ft³"}
